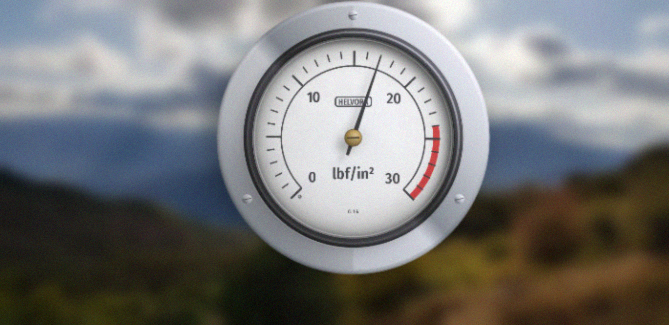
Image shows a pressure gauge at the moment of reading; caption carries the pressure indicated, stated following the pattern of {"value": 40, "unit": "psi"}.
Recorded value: {"value": 17, "unit": "psi"}
